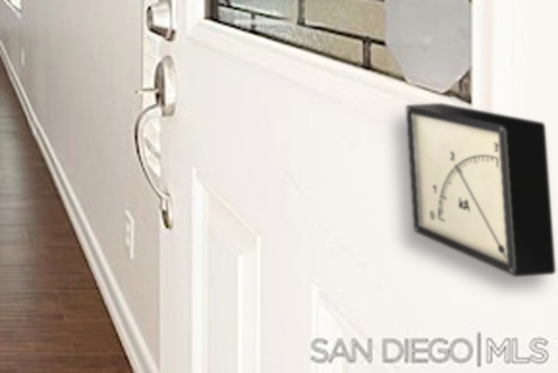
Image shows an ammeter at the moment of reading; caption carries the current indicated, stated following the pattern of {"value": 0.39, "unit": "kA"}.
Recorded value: {"value": 2, "unit": "kA"}
